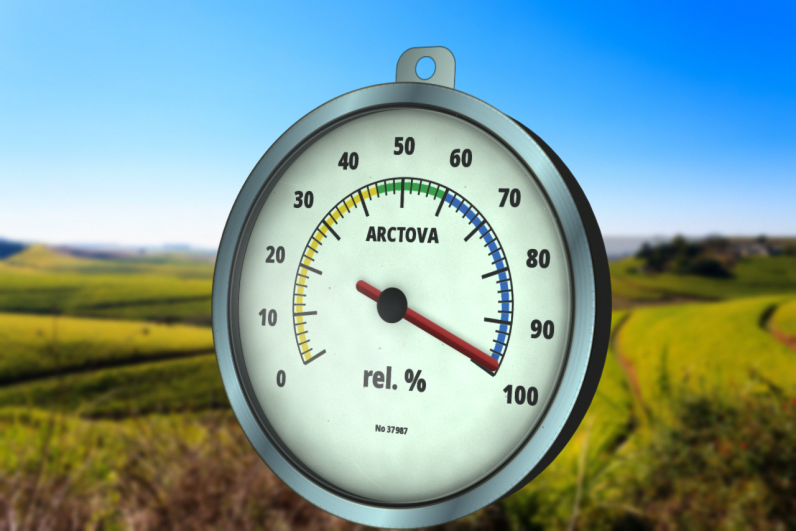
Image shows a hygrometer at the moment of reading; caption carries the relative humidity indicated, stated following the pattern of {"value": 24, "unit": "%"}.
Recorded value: {"value": 98, "unit": "%"}
